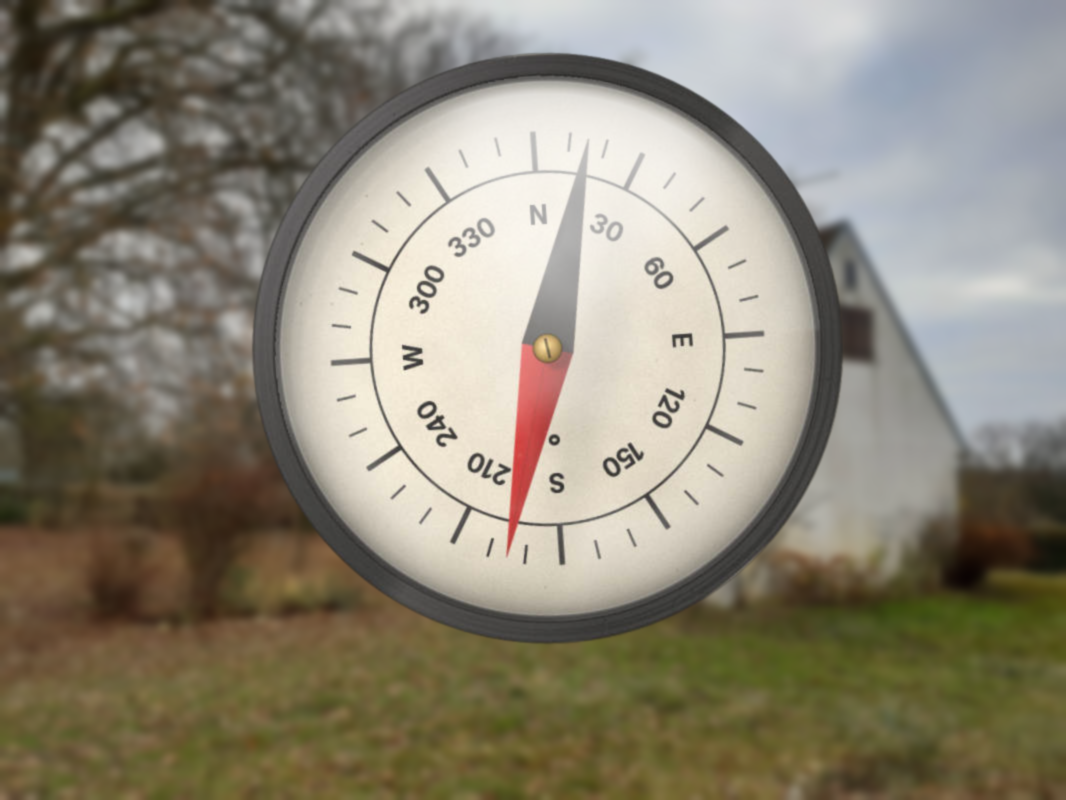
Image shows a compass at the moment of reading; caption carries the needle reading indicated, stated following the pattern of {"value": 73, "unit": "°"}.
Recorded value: {"value": 195, "unit": "°"}
